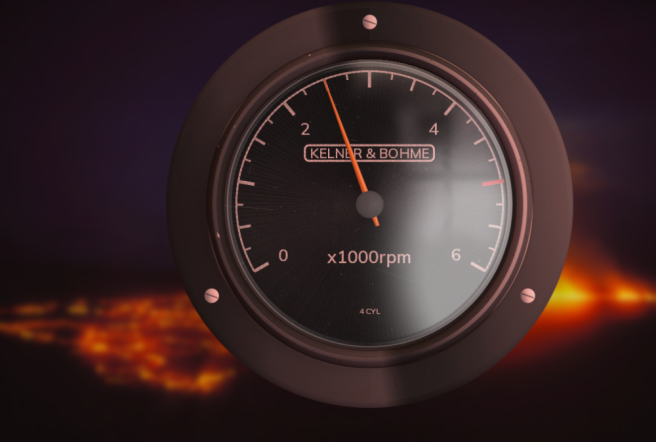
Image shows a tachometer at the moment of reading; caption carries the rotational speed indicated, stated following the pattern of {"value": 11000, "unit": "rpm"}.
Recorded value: {"value": 2500, "unit": "rpm"}
